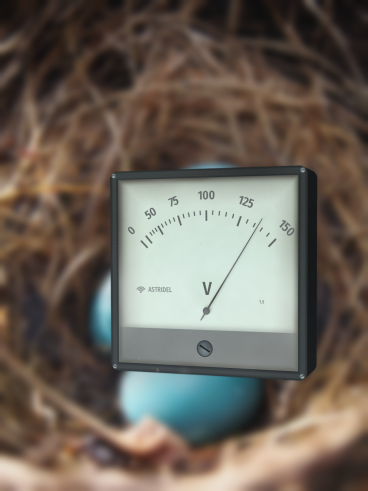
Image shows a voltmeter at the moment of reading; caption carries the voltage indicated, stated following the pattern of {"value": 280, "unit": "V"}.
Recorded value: {"value": 137.5, "unit": "V"}
